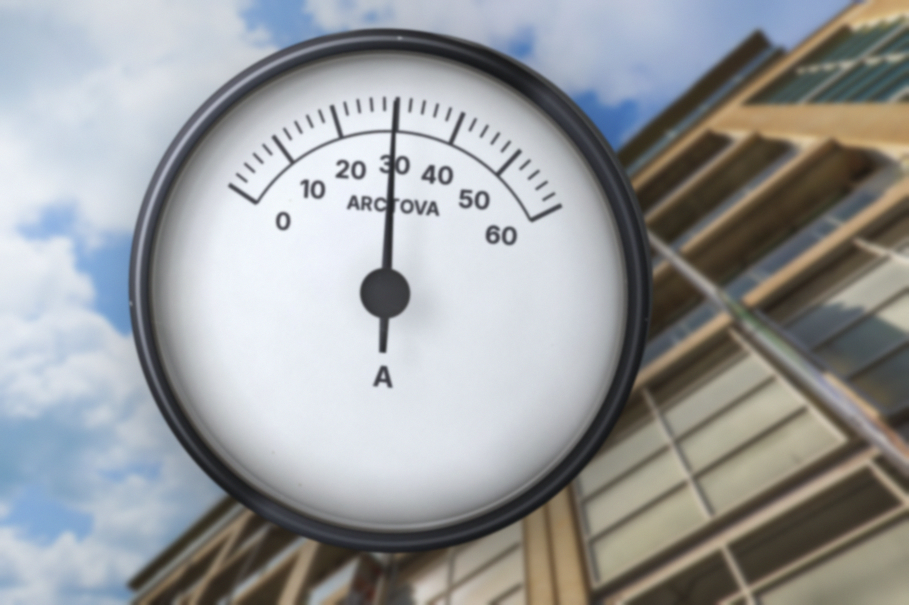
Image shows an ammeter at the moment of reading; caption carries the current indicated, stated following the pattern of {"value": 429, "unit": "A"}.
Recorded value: {"value": 30, "unit": "A"}
